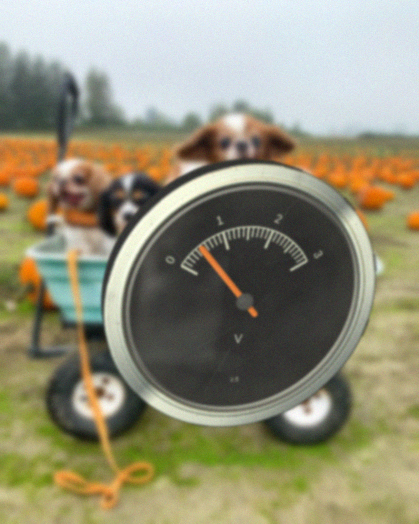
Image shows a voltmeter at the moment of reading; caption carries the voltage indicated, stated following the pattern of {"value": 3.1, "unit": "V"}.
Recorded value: {"value": 0.5, "unit": "V"}
